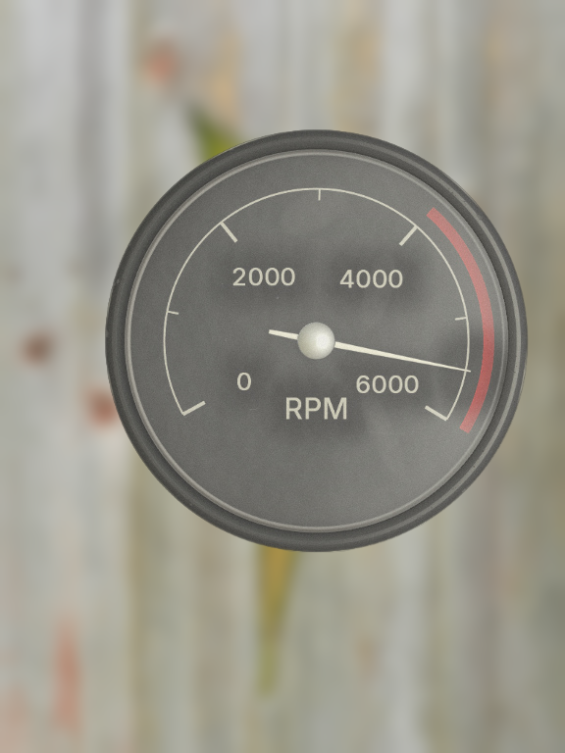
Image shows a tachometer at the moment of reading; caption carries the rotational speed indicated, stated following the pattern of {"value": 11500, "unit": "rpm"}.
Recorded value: {"value": 5500, "unit": "rpm"}
